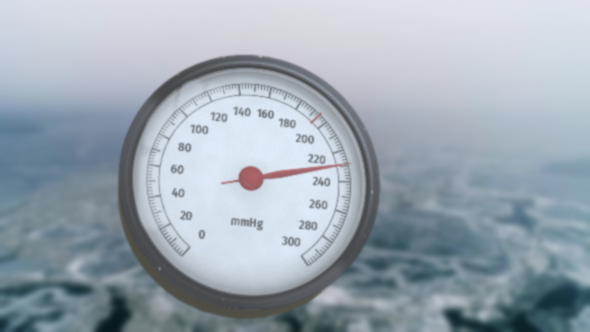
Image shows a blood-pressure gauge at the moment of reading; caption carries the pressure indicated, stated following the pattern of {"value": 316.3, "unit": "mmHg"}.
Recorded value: {"value": 230, "unit": "mmHg"}
